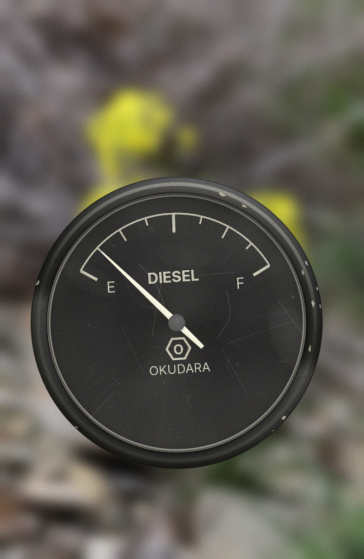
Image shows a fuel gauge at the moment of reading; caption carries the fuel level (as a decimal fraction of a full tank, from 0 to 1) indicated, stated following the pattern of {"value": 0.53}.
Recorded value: {"value": 0.125}
